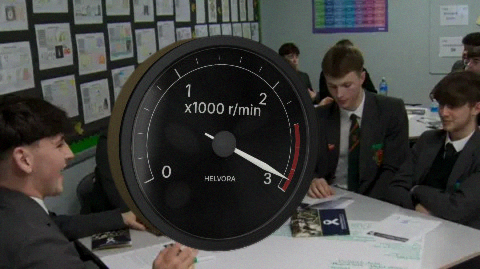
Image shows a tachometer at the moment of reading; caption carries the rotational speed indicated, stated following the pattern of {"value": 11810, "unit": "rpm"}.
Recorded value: {"value": 2900, "unit": "rpm"}
